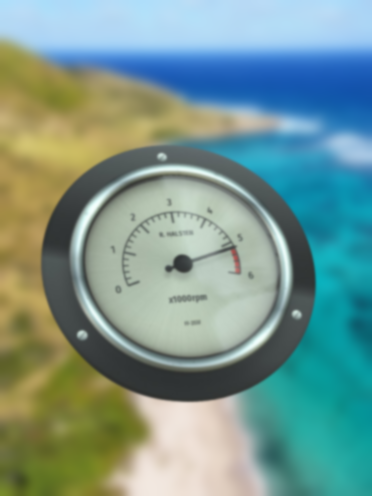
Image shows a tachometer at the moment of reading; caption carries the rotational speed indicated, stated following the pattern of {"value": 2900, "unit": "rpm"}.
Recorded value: {"value": 5200, "unit": "rpm"}
